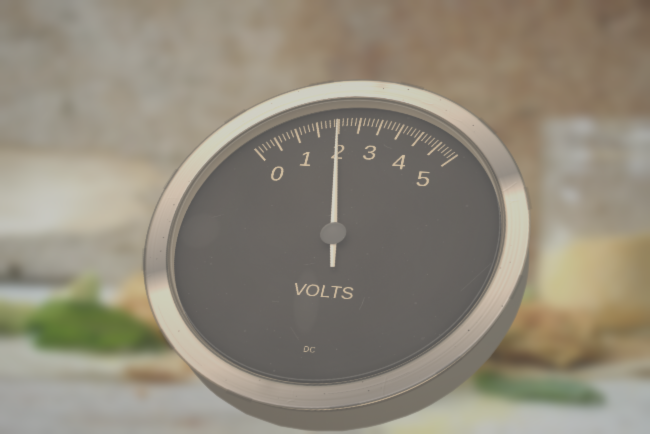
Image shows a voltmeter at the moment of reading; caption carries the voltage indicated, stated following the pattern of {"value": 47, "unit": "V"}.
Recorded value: {"value": 2, "unit": "V"}
